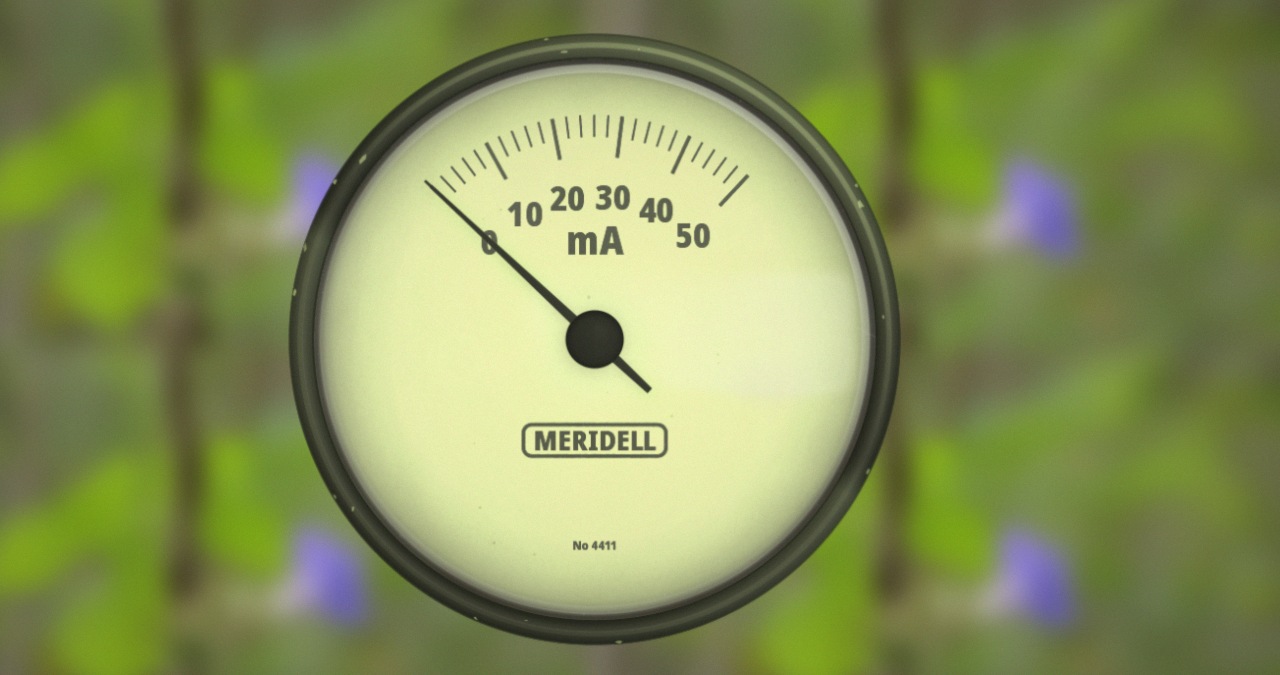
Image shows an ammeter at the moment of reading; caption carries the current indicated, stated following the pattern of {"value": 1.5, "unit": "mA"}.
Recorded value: {"value": 0, "unit": "mA"}
